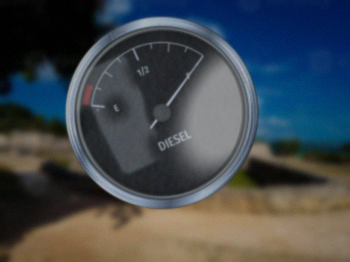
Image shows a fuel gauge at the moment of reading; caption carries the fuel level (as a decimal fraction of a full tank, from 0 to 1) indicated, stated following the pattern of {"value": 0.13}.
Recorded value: {"value": 1}
